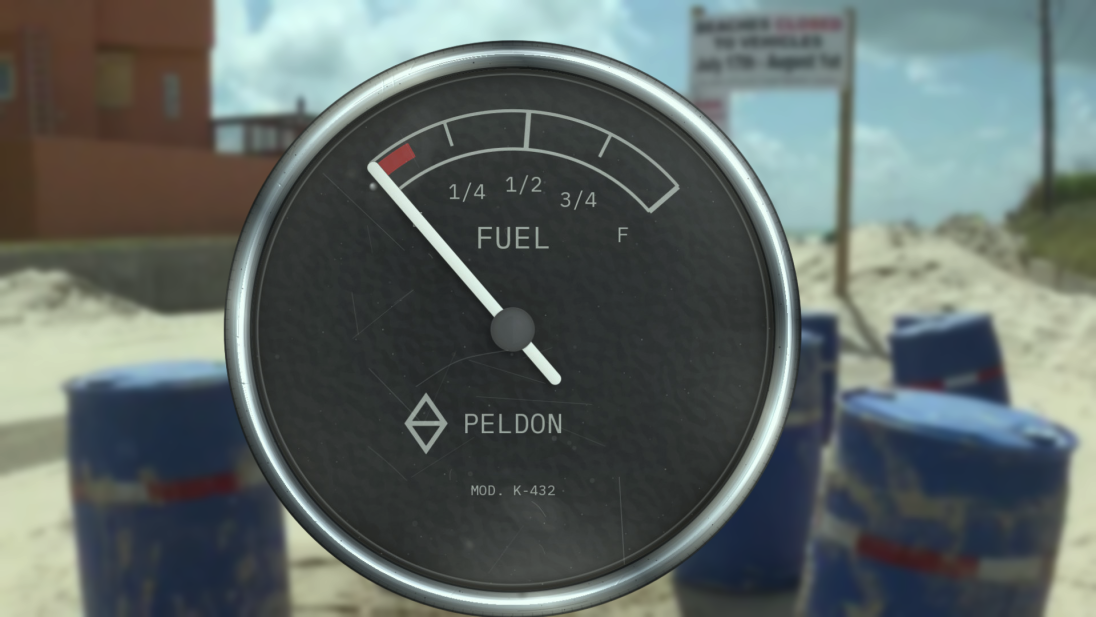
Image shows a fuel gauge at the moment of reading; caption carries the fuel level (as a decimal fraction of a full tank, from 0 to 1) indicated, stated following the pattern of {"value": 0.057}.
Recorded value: {"value": 0}
